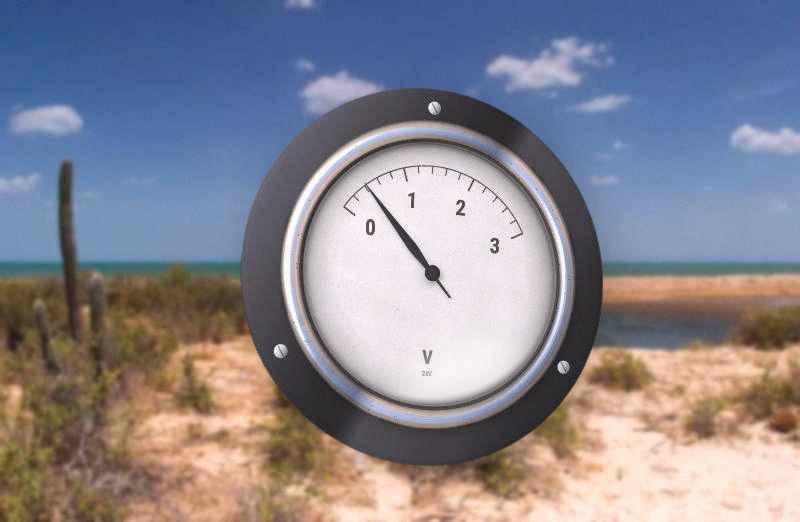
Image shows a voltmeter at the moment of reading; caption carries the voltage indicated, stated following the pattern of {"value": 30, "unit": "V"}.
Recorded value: {"value": 0.4, "unit": "V"}
